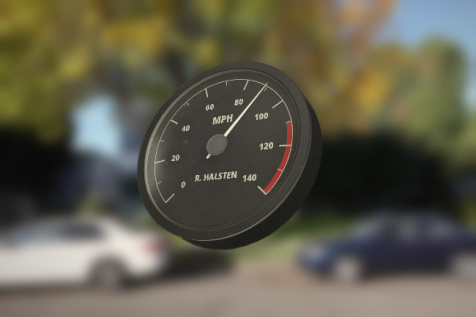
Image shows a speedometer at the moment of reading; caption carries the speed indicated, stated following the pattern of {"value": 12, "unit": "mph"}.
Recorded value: {"value": 90, "unit": "mph"}
